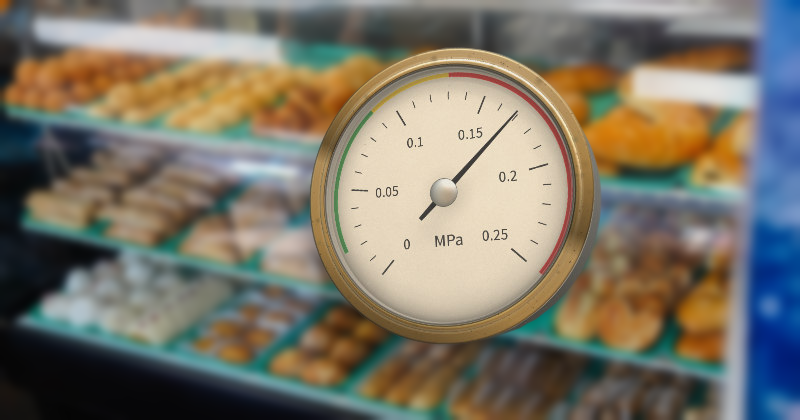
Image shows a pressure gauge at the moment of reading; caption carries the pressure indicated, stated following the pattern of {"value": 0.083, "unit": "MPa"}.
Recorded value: {"value": 0.17, "unit": "MPa"}
